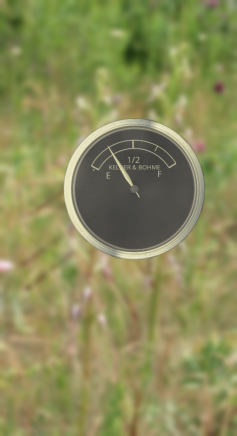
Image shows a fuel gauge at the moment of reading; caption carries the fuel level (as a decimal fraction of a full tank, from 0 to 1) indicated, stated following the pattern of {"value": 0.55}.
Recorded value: {"value": 0.25}
